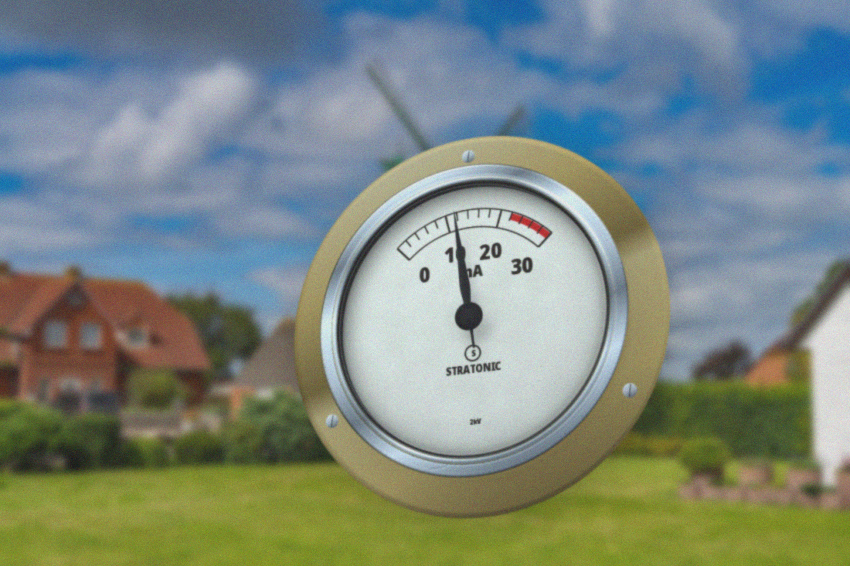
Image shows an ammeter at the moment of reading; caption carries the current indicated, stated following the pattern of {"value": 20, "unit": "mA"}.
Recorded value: {"value": 12, "unit": "mA"}
